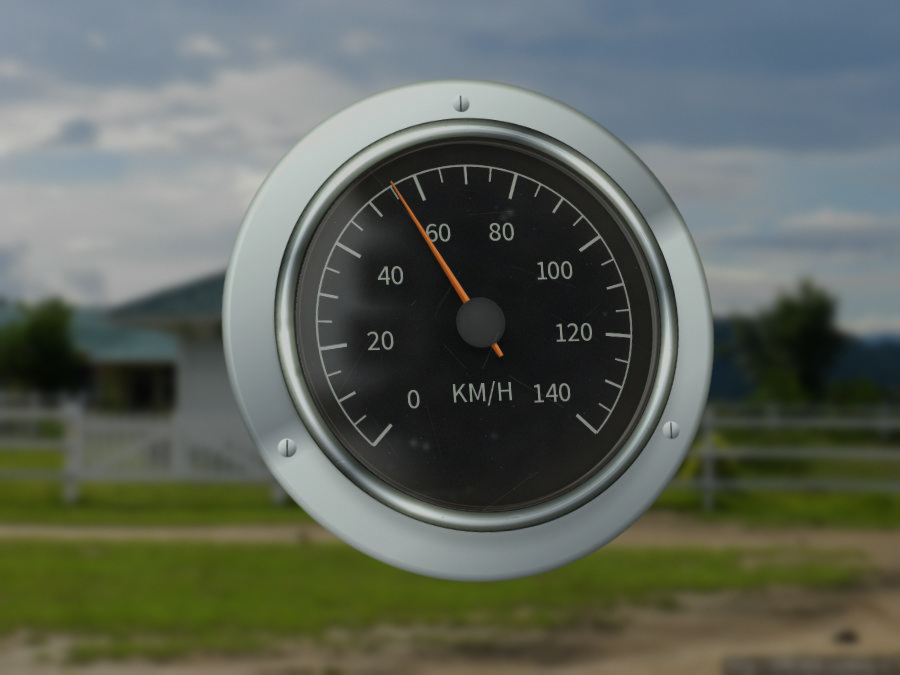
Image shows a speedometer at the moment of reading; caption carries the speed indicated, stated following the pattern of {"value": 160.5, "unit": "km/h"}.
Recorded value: {"value": 55, "unit": "km/h"}
